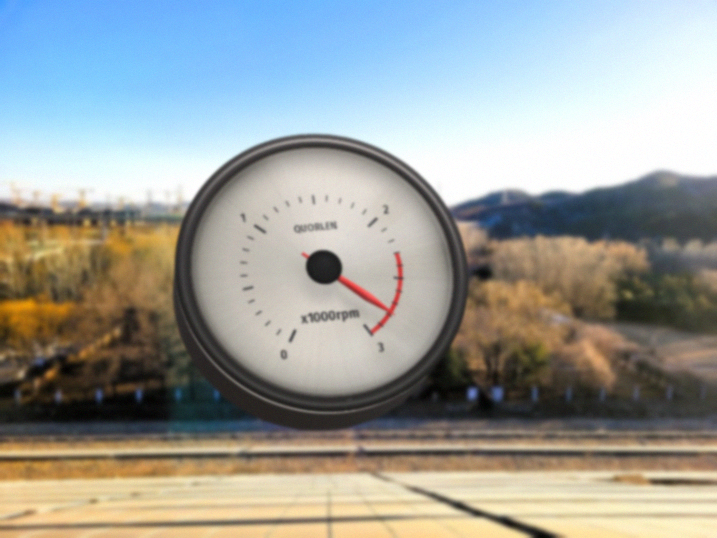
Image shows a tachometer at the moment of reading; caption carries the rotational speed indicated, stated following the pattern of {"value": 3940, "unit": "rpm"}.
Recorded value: {"value": 2800, "unit": "rpm"}
